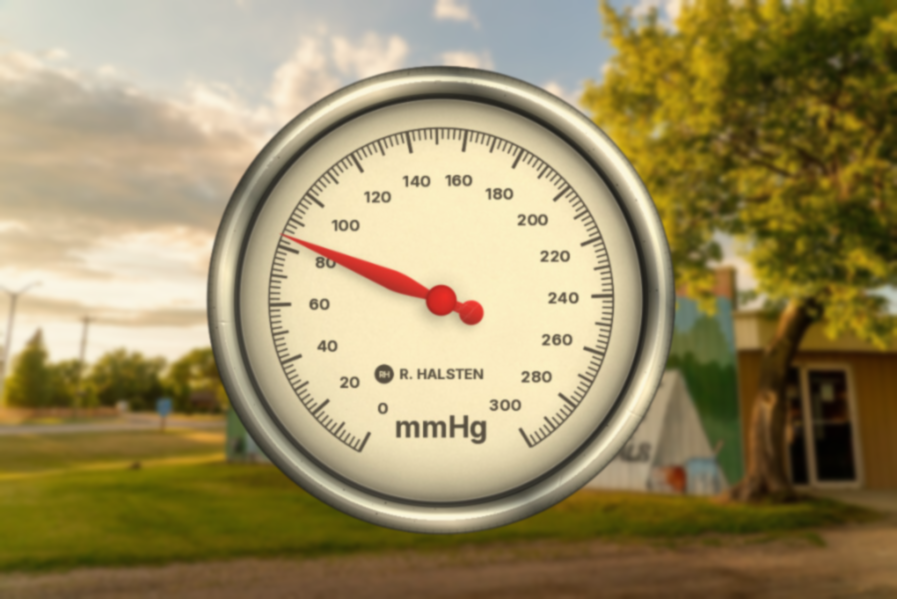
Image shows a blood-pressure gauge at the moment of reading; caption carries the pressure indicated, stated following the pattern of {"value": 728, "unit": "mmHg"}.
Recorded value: {"value": 84, "unit": "mmHg"}
